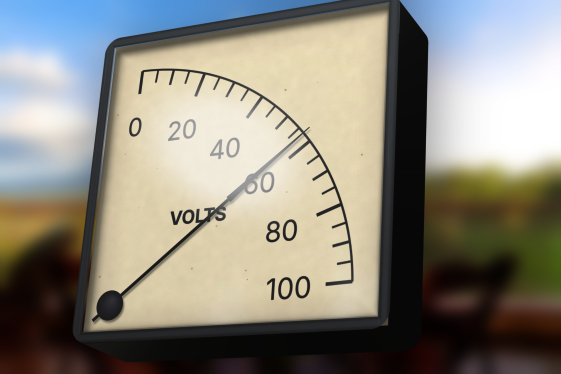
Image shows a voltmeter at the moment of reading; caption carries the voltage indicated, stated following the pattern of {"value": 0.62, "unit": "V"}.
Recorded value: {"value": 57.5, "unit": "V"}
